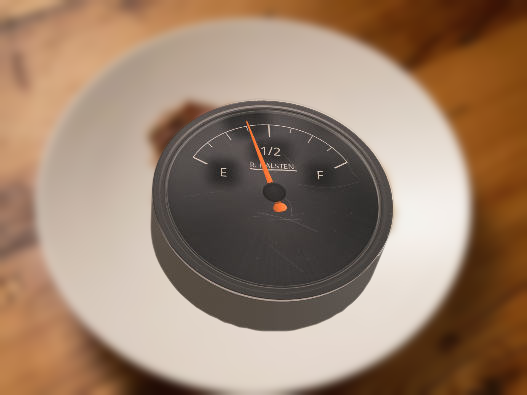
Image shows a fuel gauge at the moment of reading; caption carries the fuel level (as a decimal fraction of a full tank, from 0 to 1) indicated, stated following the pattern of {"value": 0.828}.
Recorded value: {"value": 0.375}
